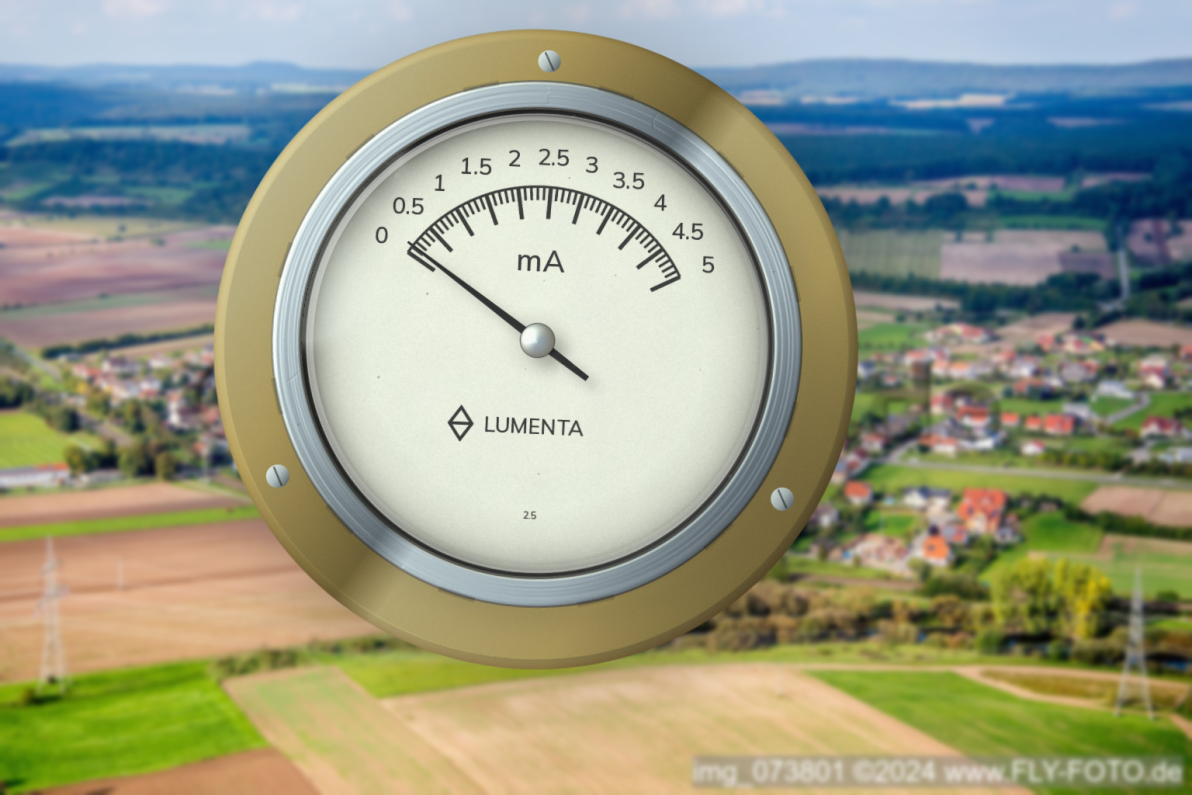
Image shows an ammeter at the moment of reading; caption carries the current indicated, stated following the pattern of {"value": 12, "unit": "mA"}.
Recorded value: {"value": 0.1, "unit": "mA"}
